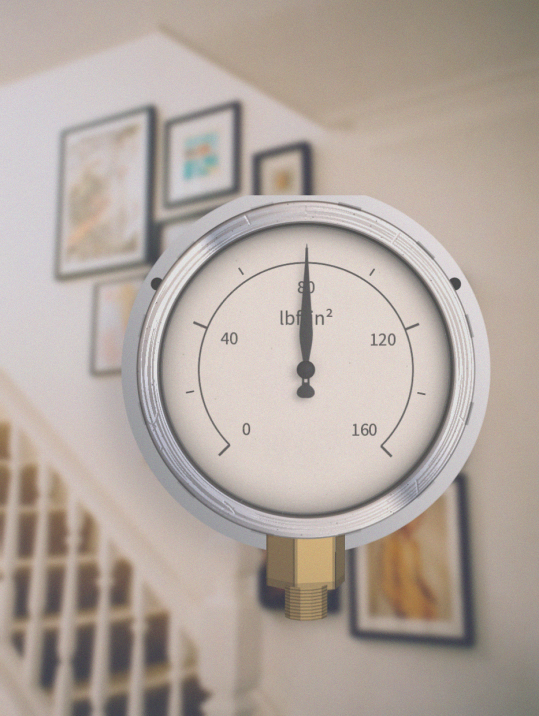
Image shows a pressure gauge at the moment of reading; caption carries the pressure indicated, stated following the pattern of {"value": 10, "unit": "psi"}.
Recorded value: {"value": 80, "unit": "psi"}
